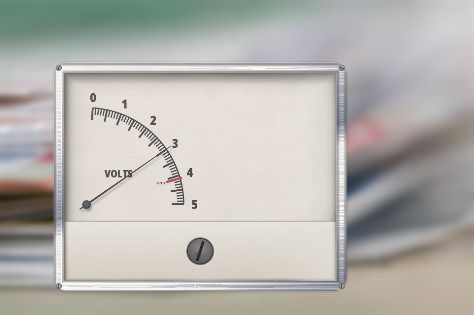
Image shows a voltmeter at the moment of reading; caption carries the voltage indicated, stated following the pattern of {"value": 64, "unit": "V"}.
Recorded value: {"value": 3, "unit": "V"}
